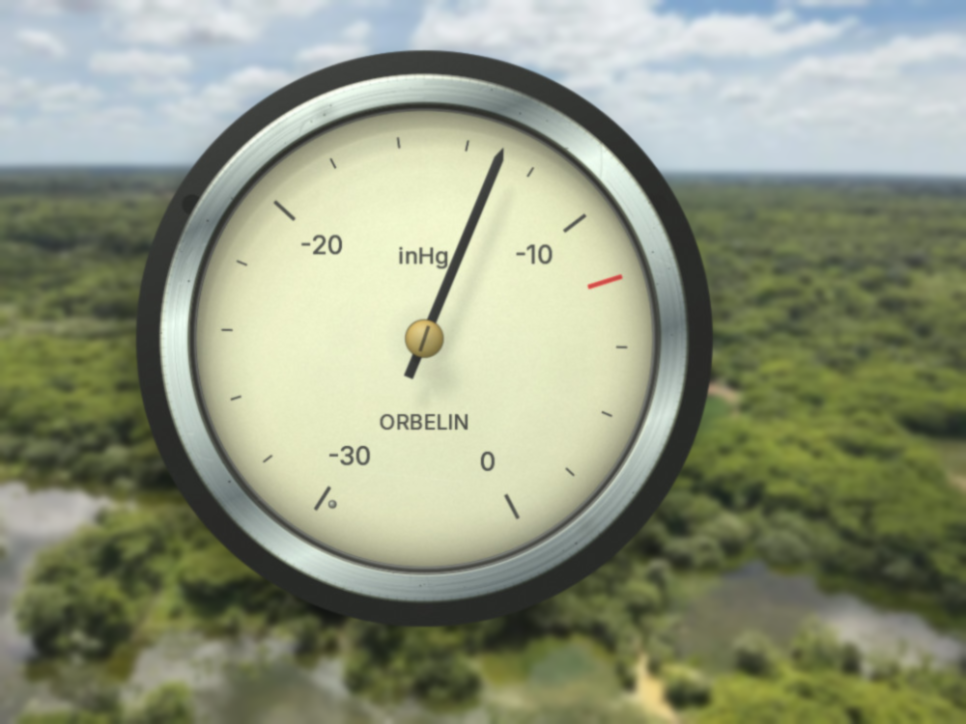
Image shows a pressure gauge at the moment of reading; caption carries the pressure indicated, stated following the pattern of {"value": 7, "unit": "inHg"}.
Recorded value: {"value": -13, "unit": "inHg"}
